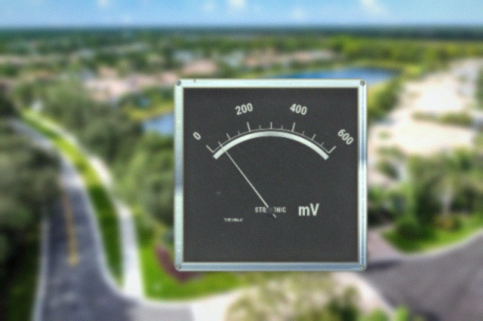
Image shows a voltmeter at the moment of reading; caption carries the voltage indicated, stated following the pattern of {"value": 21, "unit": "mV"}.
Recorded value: {"value": 50, "unit": "mV"}
